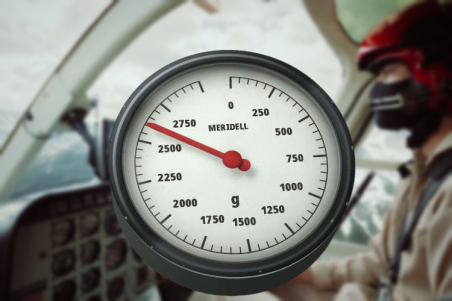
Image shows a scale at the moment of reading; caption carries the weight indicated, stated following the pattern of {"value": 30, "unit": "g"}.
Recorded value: {"value": 2600, "unit": "g"}
